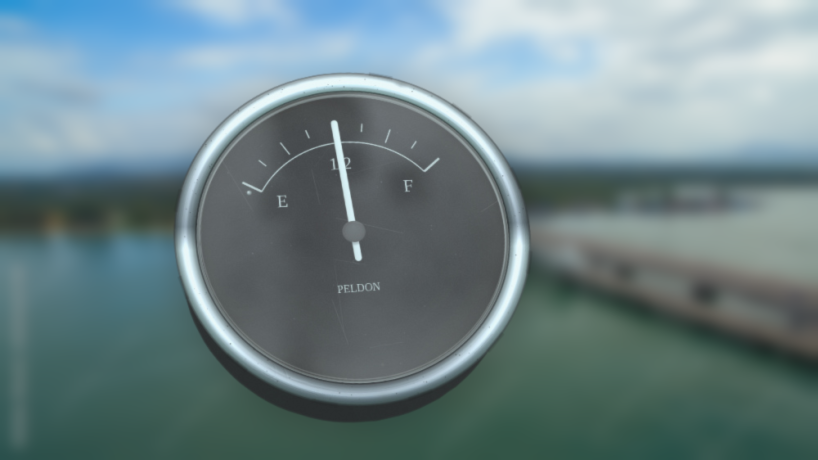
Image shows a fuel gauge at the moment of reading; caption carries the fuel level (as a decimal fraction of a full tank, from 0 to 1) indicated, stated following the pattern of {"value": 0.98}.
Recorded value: {"value": 0.5}
